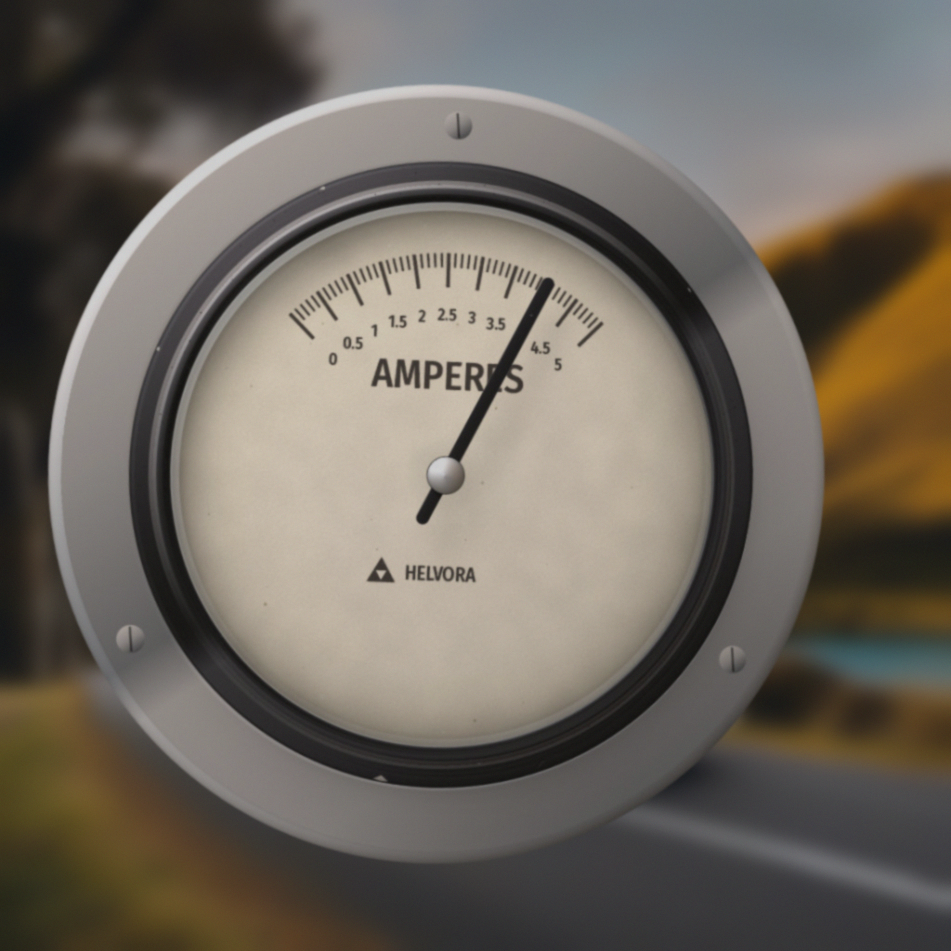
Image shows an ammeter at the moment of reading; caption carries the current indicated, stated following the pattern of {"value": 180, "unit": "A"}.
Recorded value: {"value": 4, "unit": "A"}
